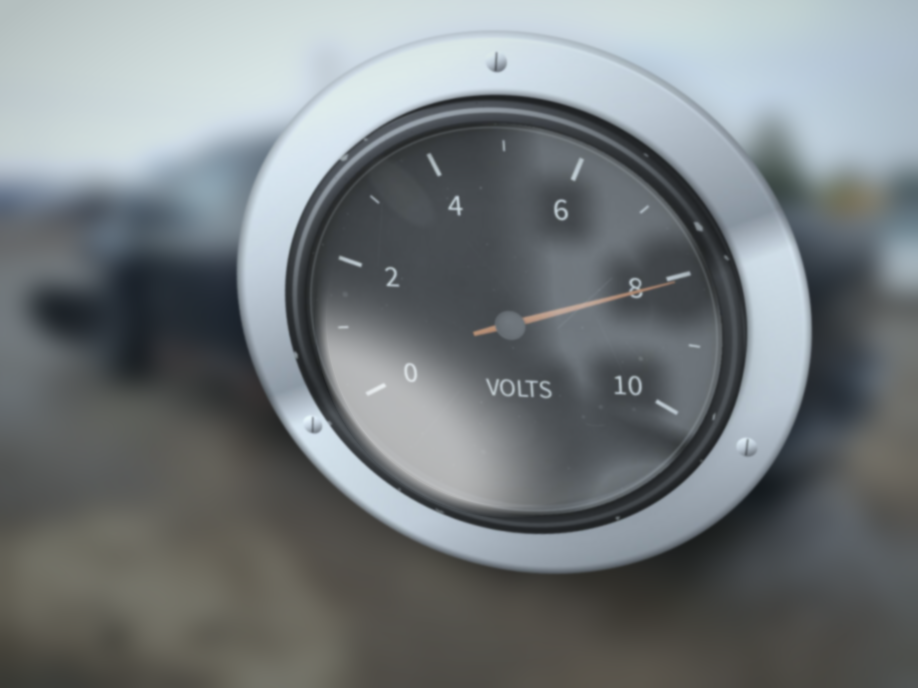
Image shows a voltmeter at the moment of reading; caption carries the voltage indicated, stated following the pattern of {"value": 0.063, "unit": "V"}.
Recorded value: {"value": 8, "unit": "V"}
